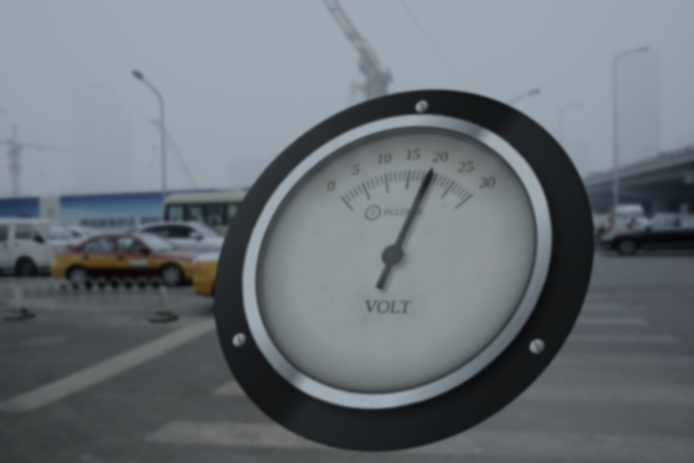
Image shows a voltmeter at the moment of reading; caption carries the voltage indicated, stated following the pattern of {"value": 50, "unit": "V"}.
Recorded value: {"value": 20, "unit": "V"}
